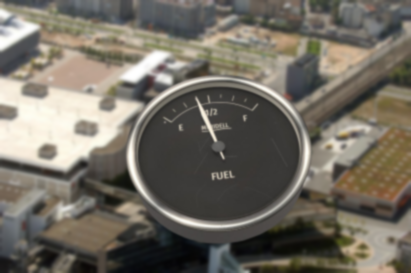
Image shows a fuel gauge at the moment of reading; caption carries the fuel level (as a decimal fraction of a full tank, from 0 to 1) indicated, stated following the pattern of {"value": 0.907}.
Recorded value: {"value": 0.375}
